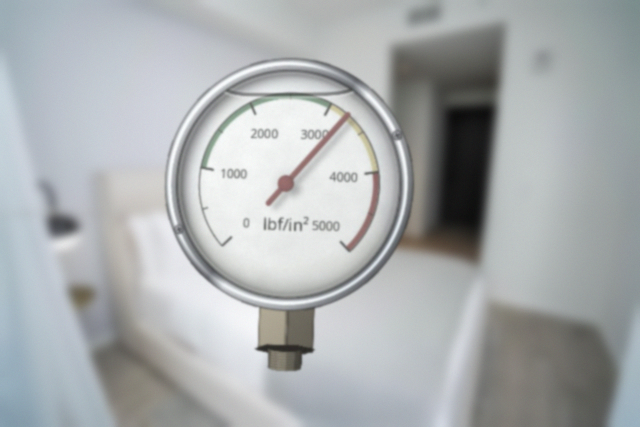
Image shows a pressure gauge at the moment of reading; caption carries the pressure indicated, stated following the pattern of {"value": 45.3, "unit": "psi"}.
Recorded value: {"value": 3250, "unit": "psi"}
